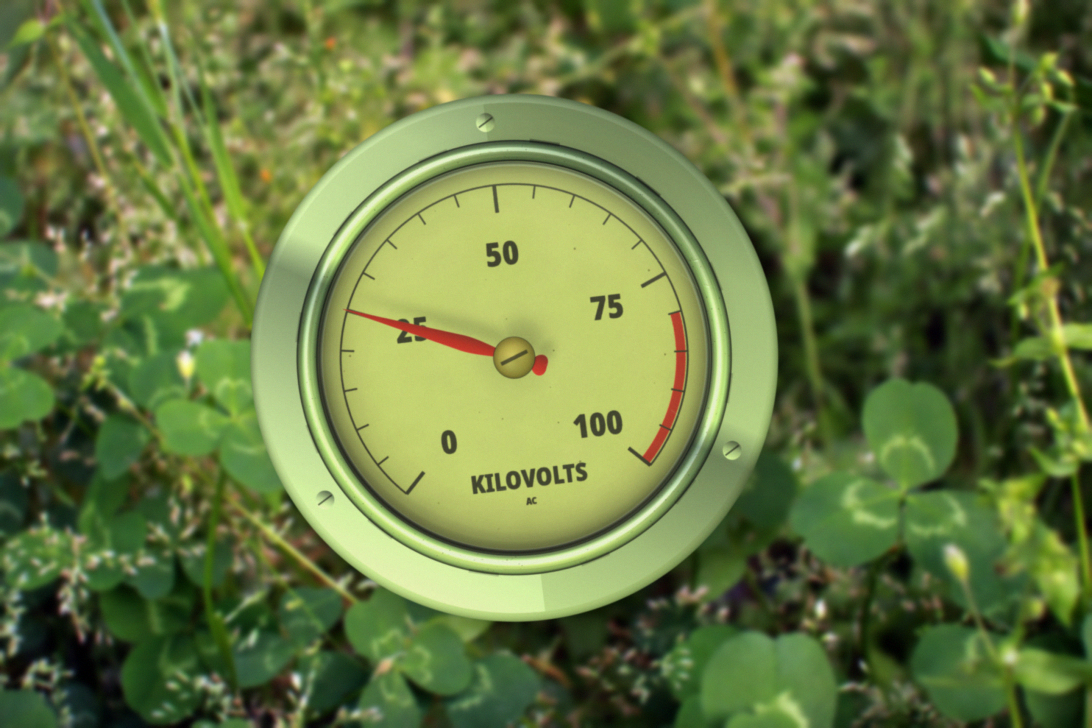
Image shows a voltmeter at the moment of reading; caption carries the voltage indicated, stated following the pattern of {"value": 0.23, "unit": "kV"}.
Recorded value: {"value": 25, "unit": "kV"}
